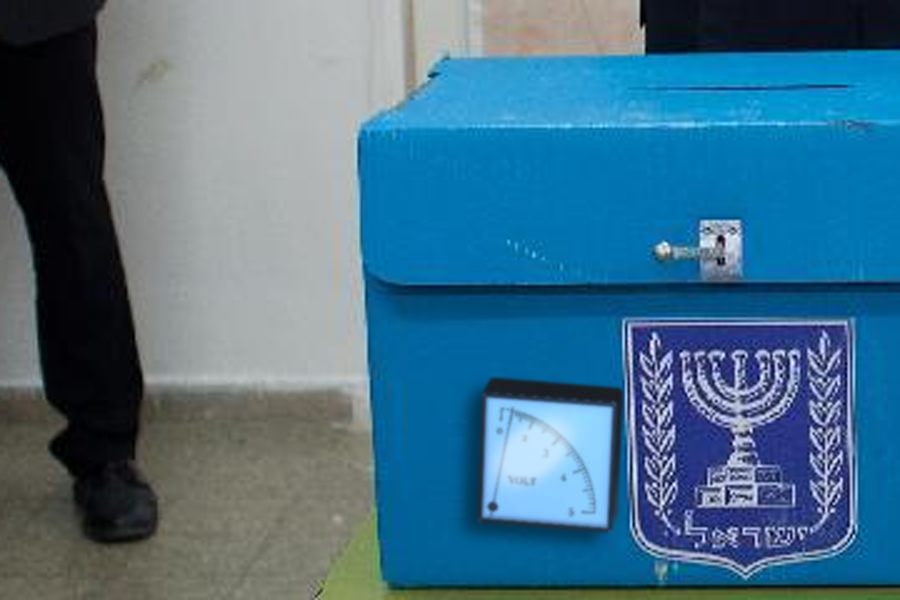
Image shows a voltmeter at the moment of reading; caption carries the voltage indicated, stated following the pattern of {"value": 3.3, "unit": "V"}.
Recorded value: {"value": 1, "unit": "V"}
